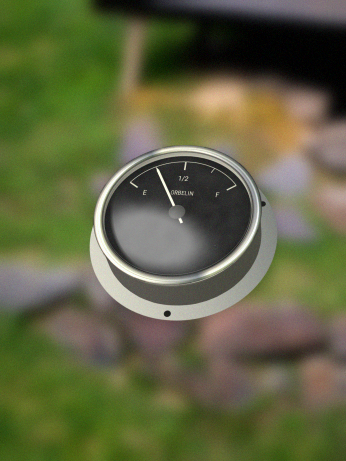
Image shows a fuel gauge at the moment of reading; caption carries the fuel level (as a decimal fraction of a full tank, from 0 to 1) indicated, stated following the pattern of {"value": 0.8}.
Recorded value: {"value": 0.25}
